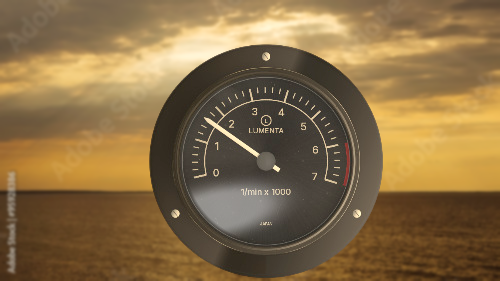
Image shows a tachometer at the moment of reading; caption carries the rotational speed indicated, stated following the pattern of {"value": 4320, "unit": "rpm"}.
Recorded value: {"value": 1600, "unit": "rpm"}
